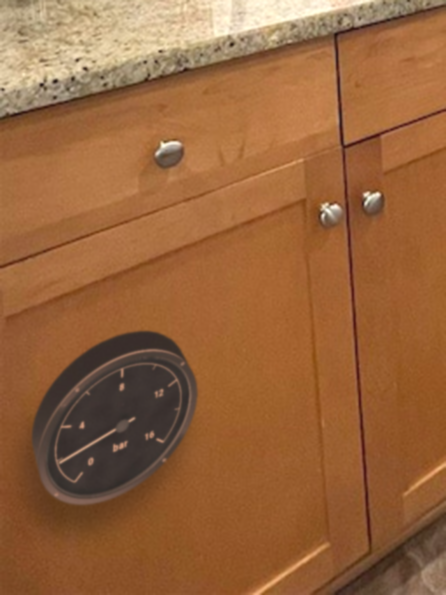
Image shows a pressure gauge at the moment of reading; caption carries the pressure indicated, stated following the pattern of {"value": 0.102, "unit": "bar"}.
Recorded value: {"value": 2, "unit": "bar"}
